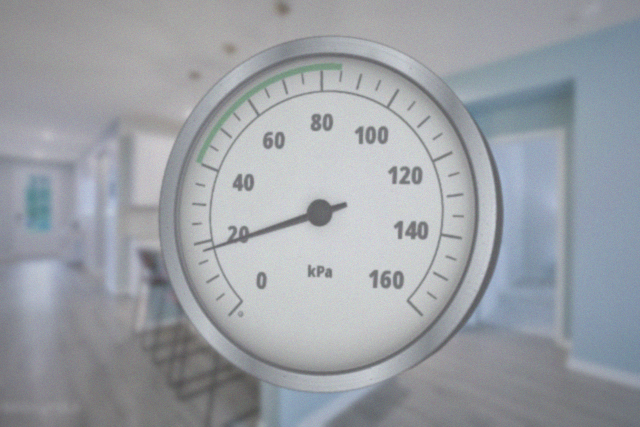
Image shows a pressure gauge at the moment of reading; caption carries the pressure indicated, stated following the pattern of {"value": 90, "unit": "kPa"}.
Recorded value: {"value": 17.5, "unit": "kPa"}
